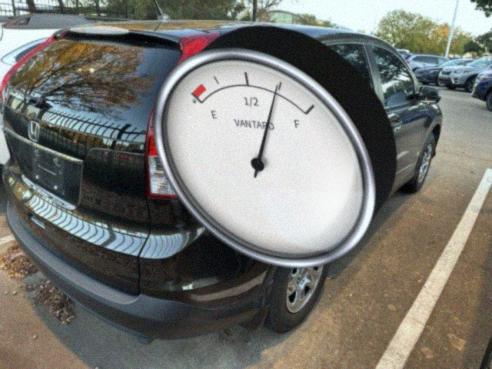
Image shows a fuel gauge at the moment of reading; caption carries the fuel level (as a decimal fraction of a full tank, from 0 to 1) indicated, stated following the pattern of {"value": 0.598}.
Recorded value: {"value": 0.75}
